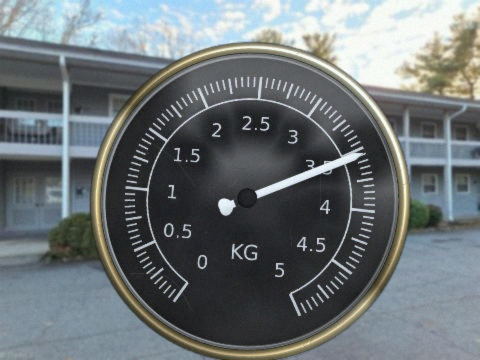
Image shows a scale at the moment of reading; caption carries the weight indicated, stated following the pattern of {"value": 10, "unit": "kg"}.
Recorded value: {"value": 3.55, "unit": "kg"}
